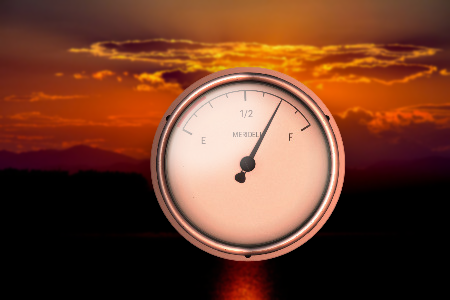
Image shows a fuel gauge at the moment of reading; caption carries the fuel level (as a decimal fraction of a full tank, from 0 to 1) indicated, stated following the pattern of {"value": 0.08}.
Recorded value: {"value": 0.75}
